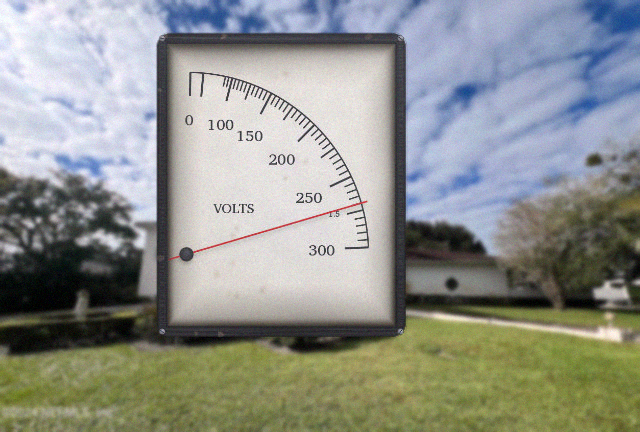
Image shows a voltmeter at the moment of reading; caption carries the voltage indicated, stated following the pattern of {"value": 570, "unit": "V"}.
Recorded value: {"value": 270, "unit": "V"}
